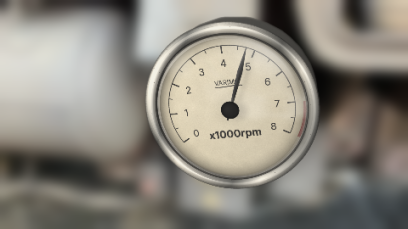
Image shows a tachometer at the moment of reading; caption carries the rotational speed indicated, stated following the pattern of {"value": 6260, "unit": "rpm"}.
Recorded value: {"value": 4750, "unit": "rpm"}
